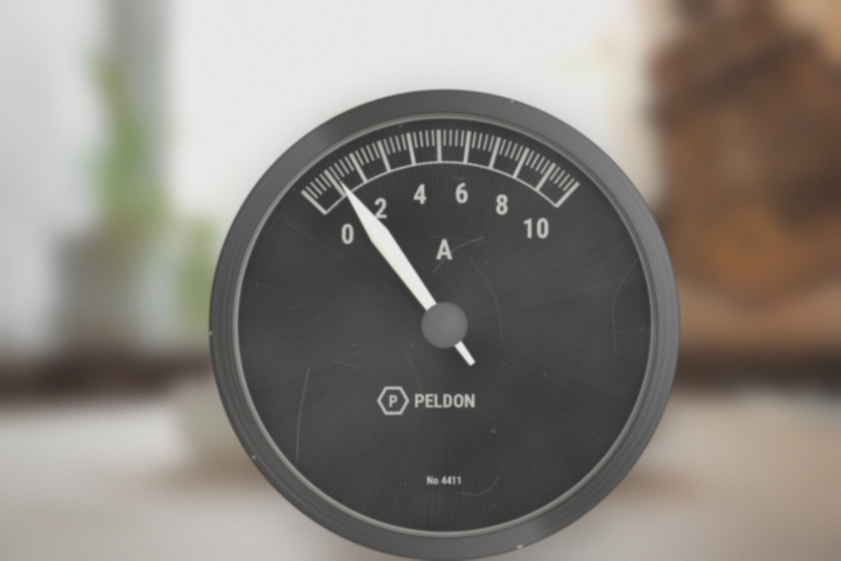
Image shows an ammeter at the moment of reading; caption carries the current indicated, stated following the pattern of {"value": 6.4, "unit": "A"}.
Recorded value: {"value": 1.2, "unit": "A"}
